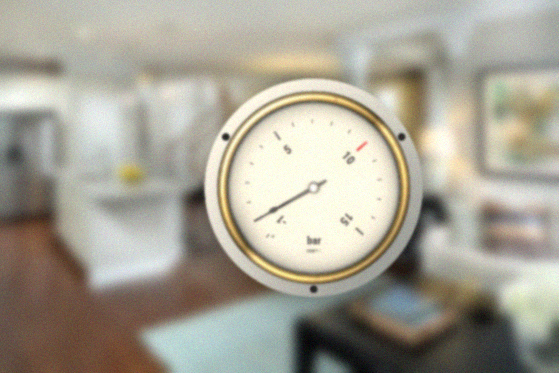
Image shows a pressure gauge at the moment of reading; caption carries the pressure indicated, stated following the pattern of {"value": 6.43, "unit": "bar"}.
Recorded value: {"value": 0, "unit": "bar"}
